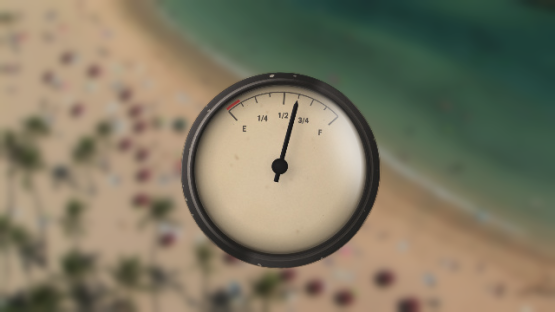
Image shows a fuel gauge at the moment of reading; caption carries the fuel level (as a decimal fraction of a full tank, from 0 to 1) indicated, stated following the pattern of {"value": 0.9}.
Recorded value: {"value": 0.625}
